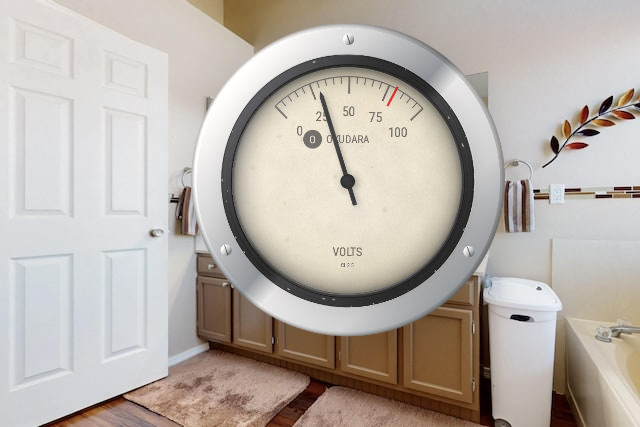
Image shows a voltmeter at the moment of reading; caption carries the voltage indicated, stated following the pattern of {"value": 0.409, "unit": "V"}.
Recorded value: {"value": 30, "unit": "V"}
